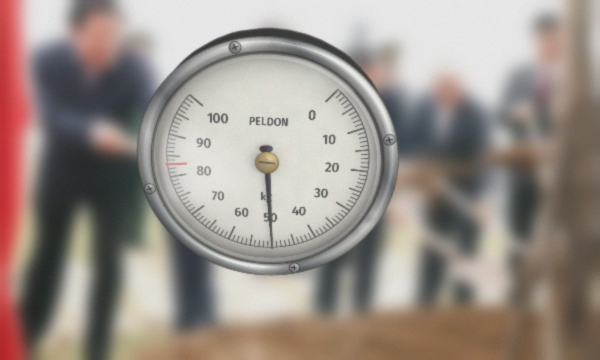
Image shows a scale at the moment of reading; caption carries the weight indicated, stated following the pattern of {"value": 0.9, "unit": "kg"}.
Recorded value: {"value": 50, "unit": "kg"}
